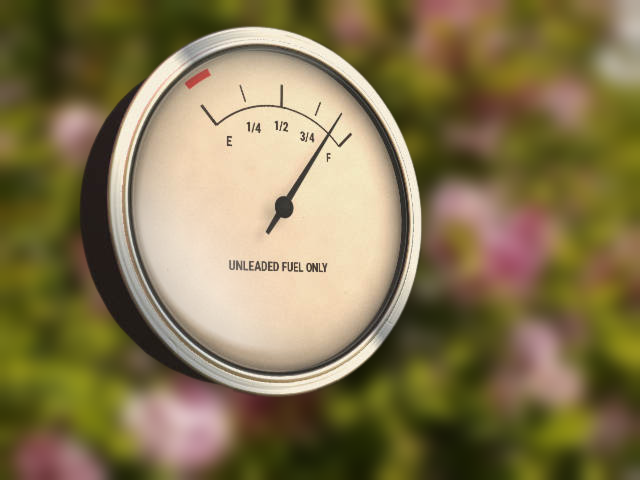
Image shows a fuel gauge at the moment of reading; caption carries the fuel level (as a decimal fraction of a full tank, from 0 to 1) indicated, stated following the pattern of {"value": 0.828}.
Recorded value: {"value": 0.875}
